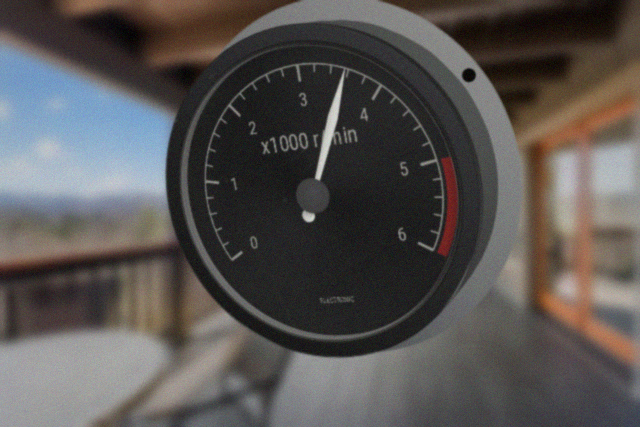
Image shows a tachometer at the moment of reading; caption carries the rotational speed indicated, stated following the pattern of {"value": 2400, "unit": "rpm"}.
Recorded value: {"value": 3600, "unit": "rpm"}
